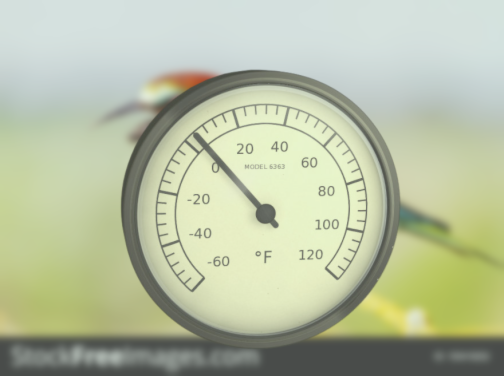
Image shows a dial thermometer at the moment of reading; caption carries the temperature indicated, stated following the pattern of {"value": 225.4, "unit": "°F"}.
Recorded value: {"value": 4, "unit": "°F"}
